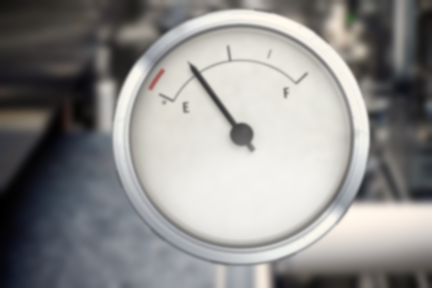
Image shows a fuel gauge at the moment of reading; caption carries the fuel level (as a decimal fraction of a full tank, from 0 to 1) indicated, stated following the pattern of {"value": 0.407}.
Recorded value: {"value": 0.25}
